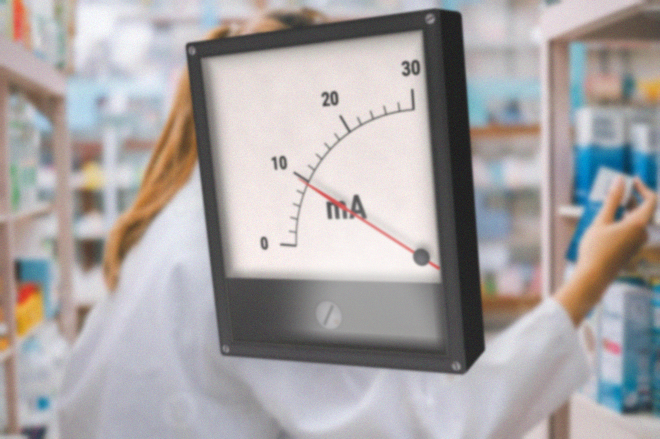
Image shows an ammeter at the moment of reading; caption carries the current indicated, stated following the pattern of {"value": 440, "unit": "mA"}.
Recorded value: {"value": 10, "unit": "mA"}
